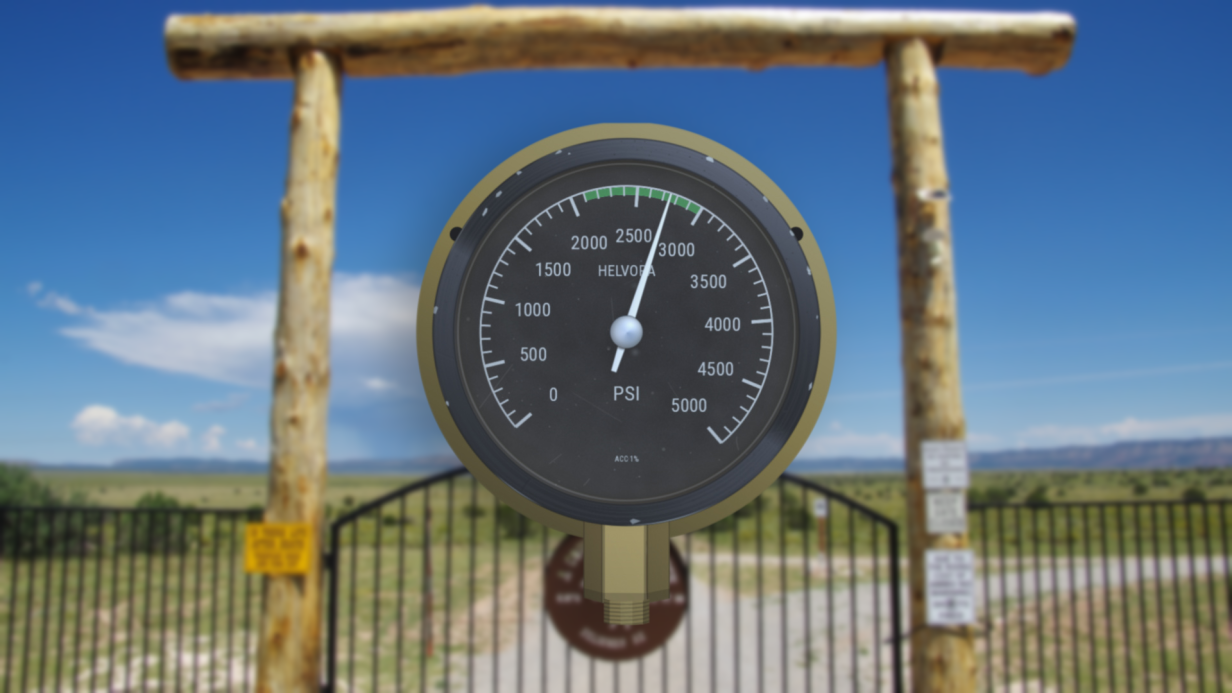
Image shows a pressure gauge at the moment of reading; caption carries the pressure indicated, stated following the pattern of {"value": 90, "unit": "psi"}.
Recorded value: {"value": 2750, "unit": "psi"}
